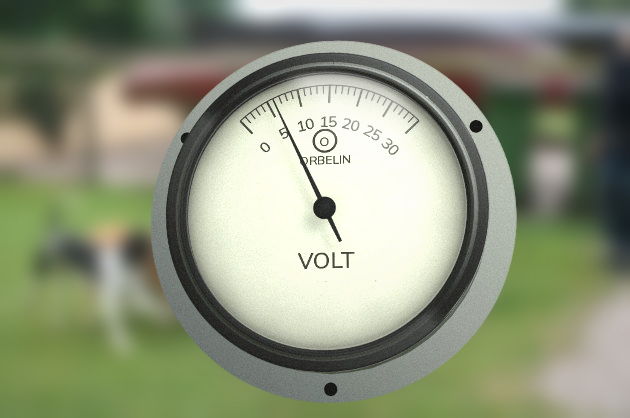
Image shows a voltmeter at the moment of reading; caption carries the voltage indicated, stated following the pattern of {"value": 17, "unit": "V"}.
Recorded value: {"value": 6, "unit": "V"}
